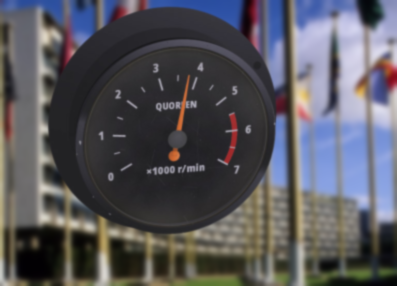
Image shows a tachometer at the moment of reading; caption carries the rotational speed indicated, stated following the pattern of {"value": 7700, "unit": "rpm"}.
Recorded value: {"value": 3750, "unit": "rpm"}
